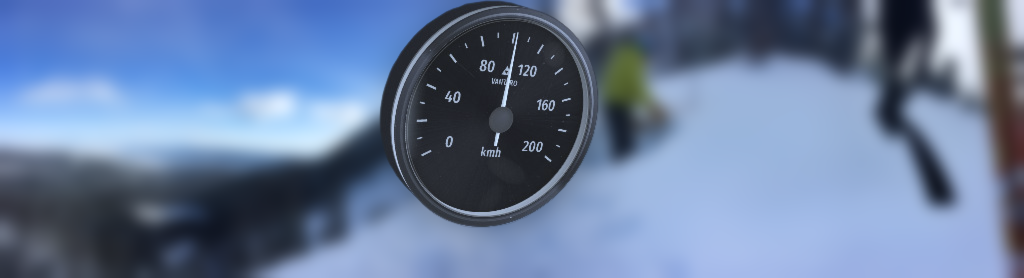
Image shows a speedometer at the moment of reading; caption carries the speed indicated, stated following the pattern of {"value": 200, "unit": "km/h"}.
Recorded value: {"value": 100, "unit": "km/h"}
